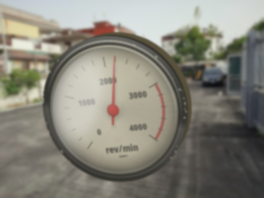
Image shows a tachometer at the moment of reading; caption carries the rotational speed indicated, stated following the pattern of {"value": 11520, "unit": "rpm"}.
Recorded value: {"value": 2200, "unit": "rpm"}
